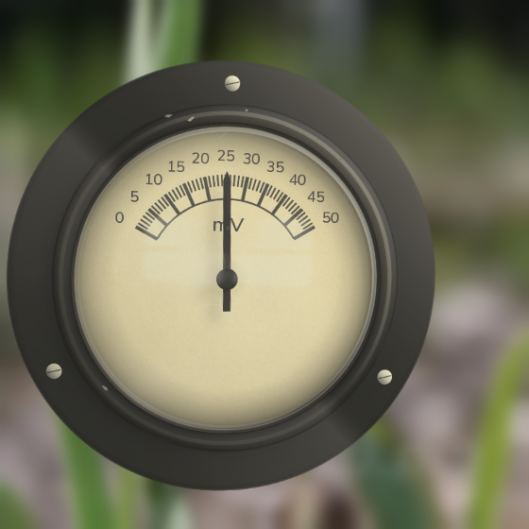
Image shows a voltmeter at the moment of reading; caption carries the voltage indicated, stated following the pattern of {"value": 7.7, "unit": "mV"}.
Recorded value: {"value": 25, "unit": "mV"}
